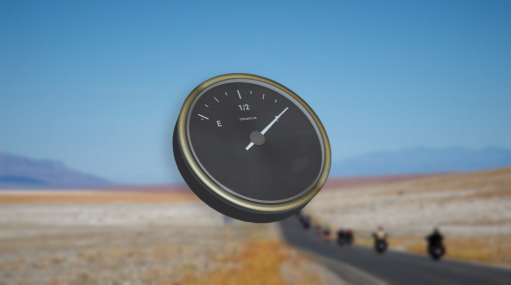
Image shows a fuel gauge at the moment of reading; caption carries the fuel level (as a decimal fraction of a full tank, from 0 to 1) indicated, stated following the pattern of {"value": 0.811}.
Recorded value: {"value": 1}
